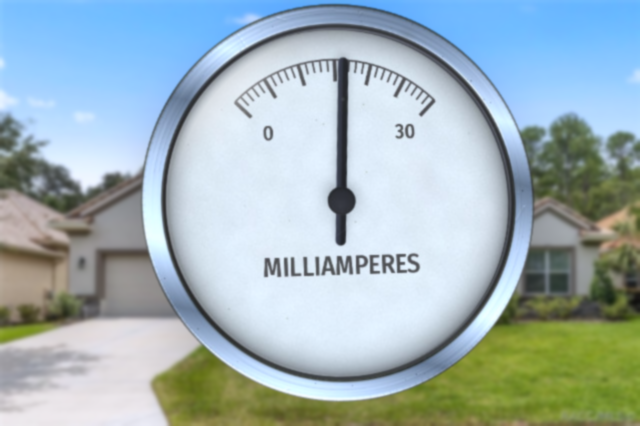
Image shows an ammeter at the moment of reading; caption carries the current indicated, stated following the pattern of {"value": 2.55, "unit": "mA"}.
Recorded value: {"value": 16, "unit": "mA"}
